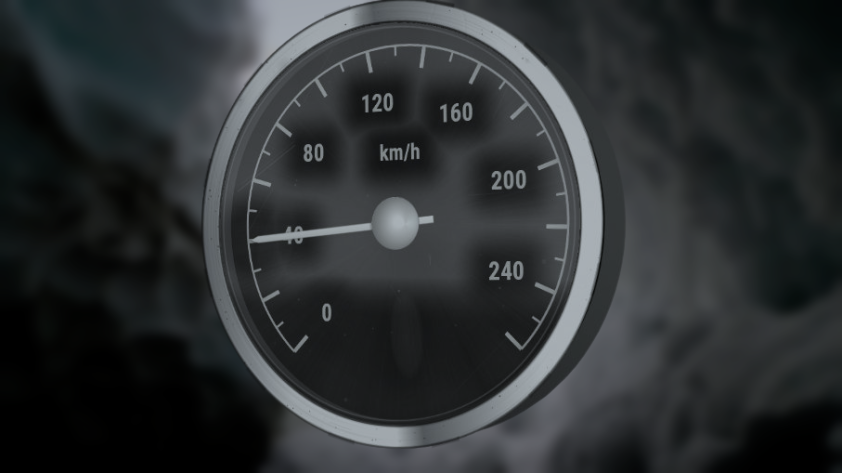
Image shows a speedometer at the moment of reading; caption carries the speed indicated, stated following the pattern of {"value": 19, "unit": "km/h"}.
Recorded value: {"value": 40, "unit": "km/h"}
